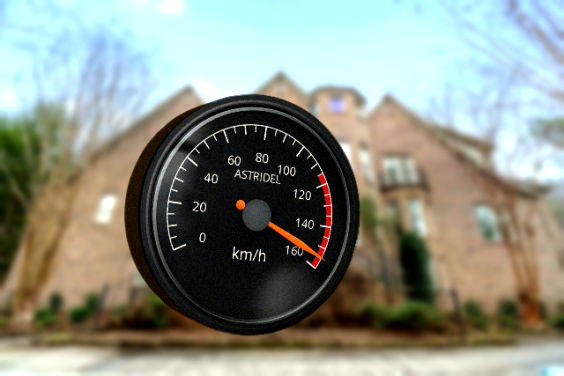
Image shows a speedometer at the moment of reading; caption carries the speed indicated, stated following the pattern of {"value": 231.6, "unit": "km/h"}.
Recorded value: {"value": 155, "unit": "km/h"}
